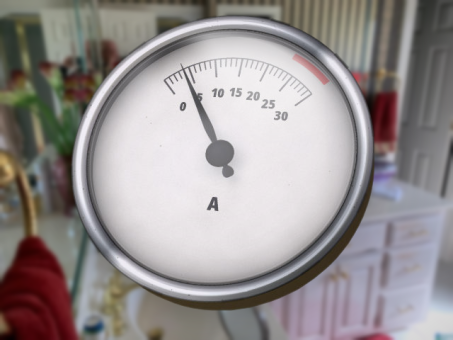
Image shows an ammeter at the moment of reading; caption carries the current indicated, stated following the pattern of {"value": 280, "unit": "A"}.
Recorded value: {"value": 4, "unit": "A"}
